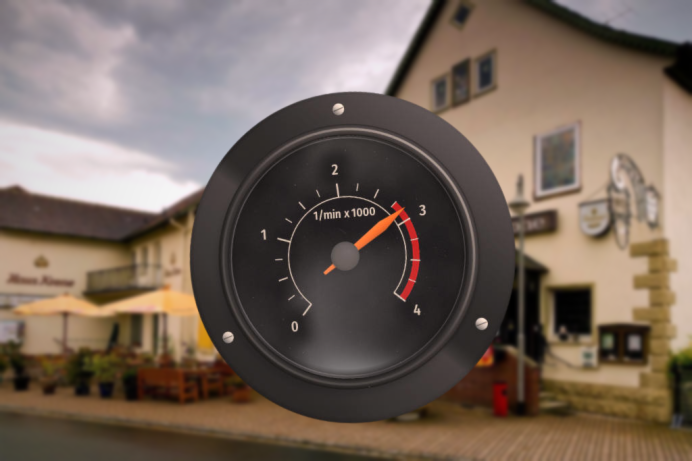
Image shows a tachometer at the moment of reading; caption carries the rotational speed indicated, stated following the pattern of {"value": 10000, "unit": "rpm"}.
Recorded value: {"value": 2875, "unit": "rpm"}
